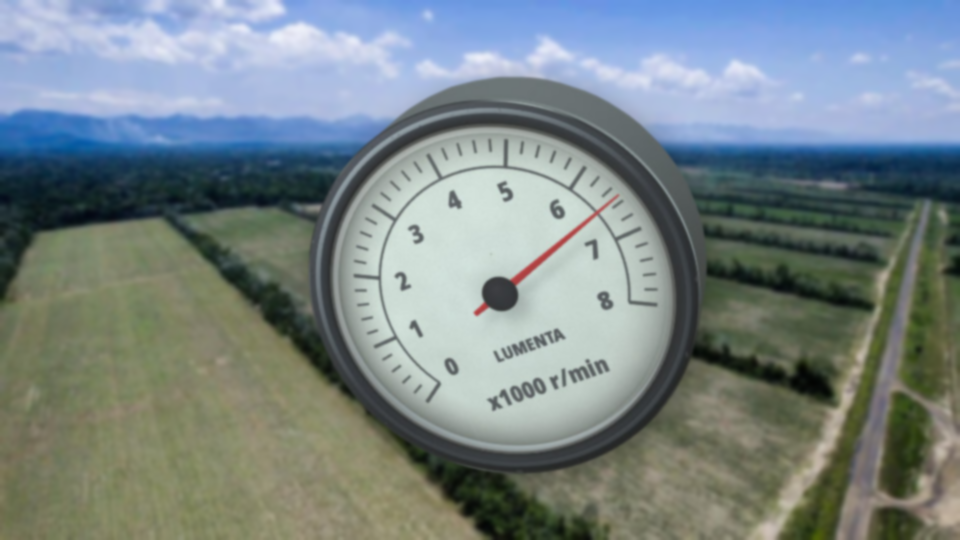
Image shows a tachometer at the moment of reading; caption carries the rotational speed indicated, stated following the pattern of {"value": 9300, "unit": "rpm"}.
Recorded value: {"value": 6500, "unit": "rpm"}
